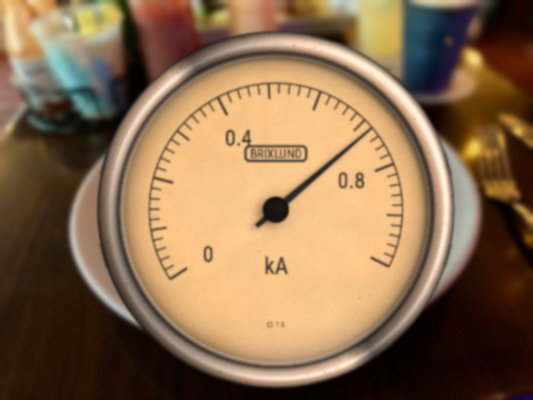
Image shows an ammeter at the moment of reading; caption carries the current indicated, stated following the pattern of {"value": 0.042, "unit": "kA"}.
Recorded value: {"value": 0.72, "unit": "kA"}
